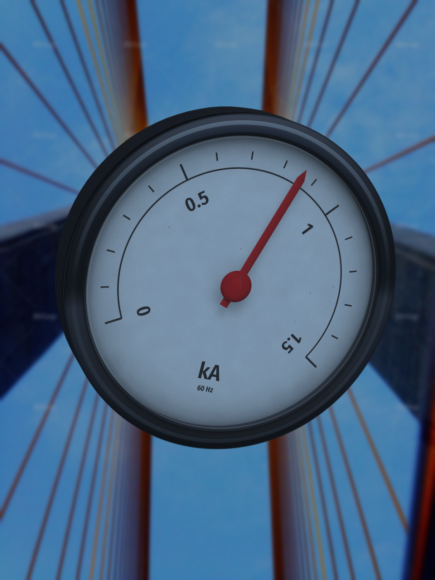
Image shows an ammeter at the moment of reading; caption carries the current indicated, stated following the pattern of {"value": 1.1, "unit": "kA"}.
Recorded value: {"value": 0.85, "unit": "kA"}
